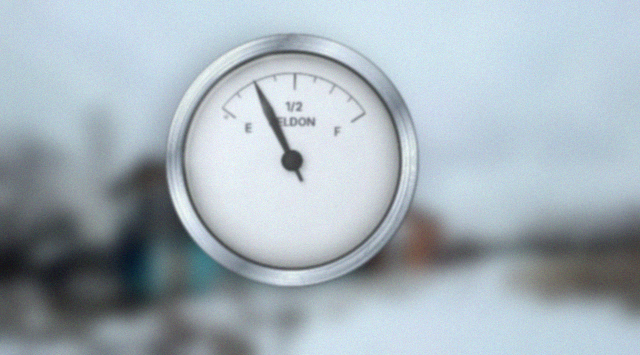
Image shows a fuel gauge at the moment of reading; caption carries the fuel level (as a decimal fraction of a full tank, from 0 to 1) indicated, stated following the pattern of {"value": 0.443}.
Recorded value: {"value": 0.25}
